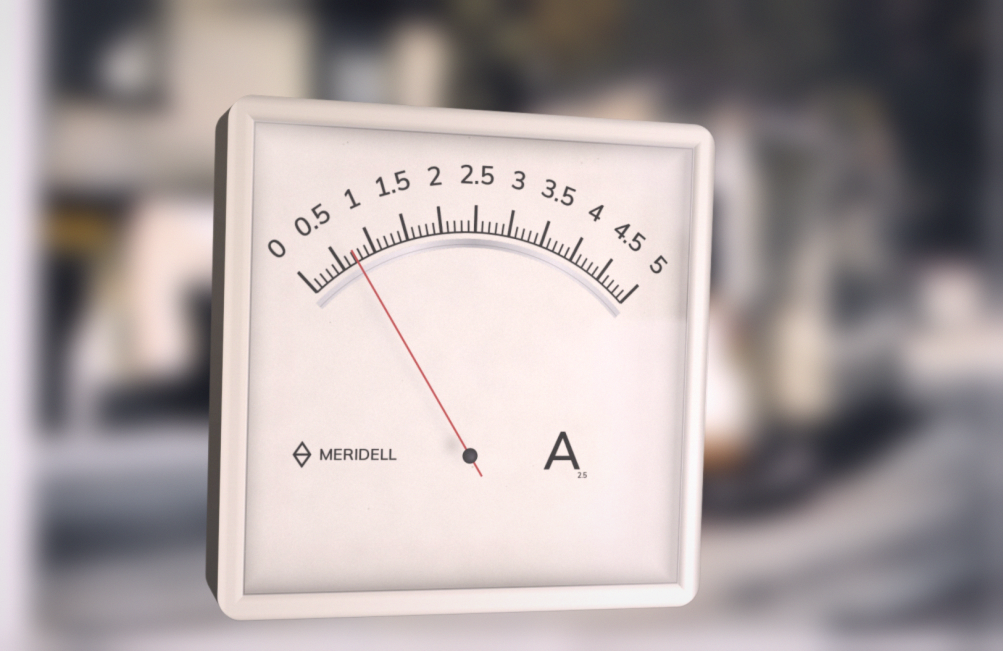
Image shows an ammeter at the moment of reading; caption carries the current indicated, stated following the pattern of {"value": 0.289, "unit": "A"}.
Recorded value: {"value": 0.7, "unit": "A"}
